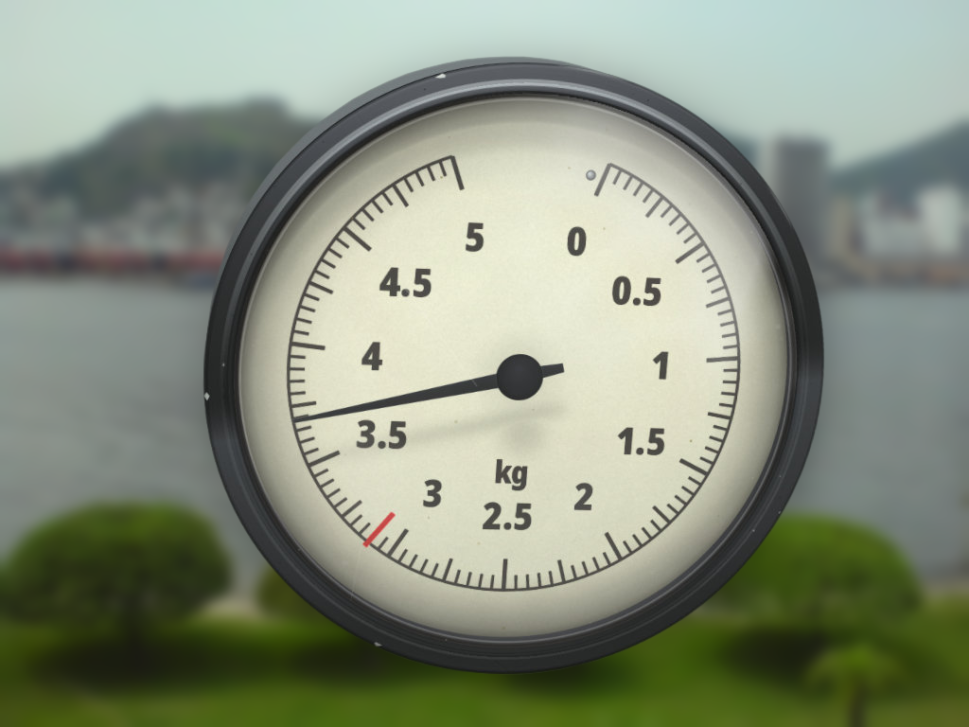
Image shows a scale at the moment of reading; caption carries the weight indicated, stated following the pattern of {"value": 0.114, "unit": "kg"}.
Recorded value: {"value": 3.7, "unit": "kg"}
